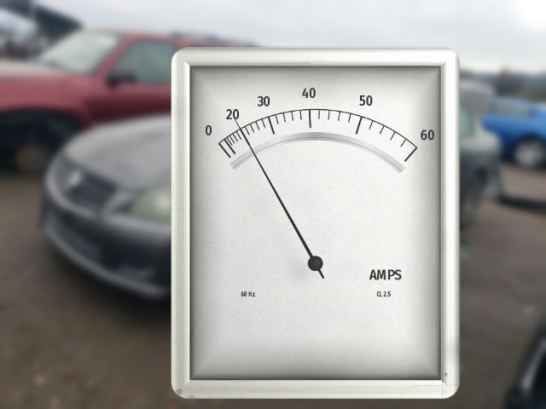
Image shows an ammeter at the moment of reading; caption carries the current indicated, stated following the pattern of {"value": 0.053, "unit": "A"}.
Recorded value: {"value": 20, "unit": "A"}
